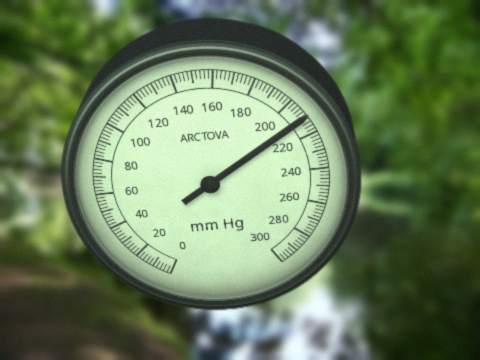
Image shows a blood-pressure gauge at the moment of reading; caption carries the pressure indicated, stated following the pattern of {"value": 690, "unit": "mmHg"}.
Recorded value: {"value": 210, "unit": "mmHg"}
